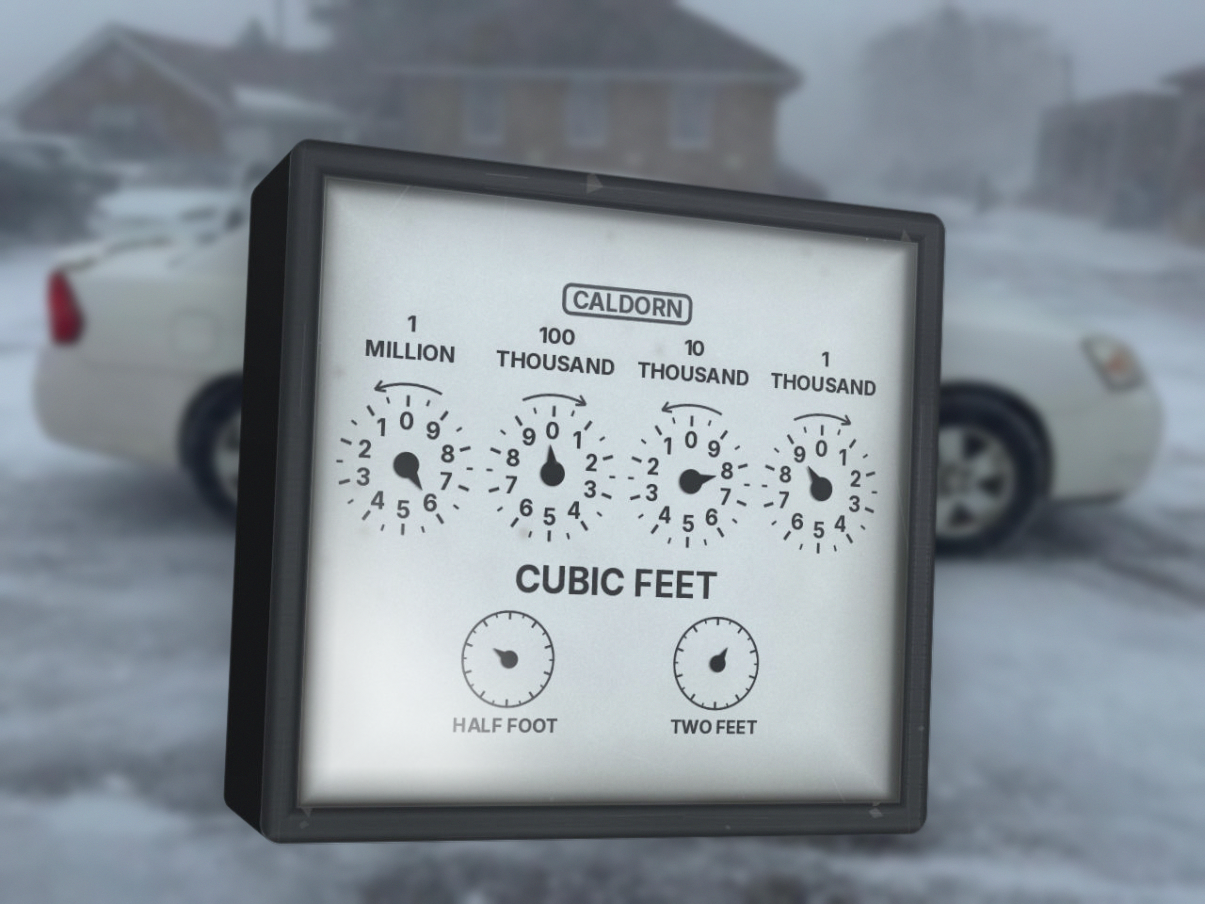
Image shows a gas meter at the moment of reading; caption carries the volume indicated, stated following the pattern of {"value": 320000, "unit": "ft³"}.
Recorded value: {"value": 597900, "unit": "ft³"}
